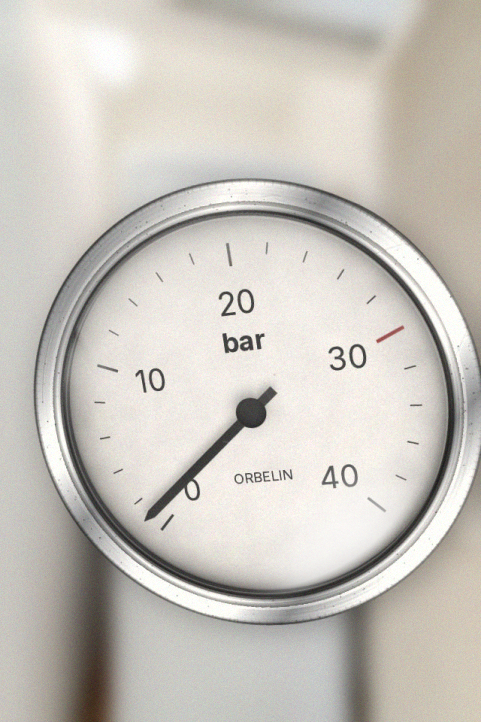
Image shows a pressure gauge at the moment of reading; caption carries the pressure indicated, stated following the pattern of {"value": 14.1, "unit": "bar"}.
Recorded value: {"value": 1, "unit": "bar"}
